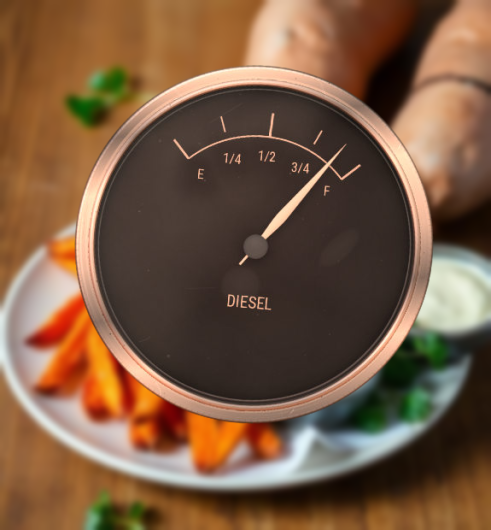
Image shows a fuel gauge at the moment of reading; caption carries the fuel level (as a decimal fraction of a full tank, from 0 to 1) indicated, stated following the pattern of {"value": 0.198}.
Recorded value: {"value": 0.875}
